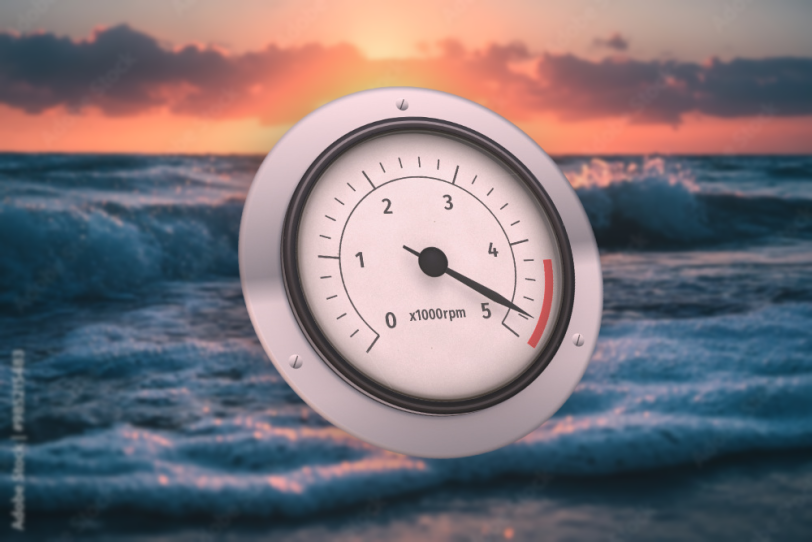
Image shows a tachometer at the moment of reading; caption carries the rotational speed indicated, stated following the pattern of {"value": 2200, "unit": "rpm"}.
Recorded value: {"value": 4800, "unit": "rpm"}
